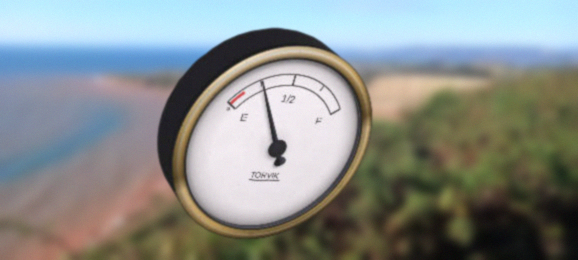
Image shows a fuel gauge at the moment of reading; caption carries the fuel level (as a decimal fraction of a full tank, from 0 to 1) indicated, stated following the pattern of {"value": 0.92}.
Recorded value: {"value": 0.25}
